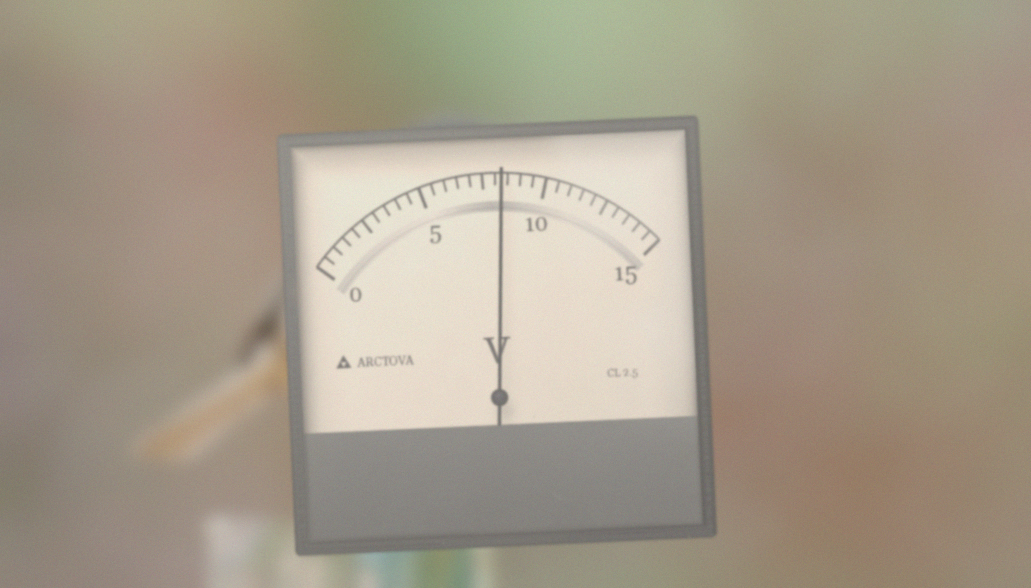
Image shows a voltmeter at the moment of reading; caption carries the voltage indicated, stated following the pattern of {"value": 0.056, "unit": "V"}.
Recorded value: {"value": 8.25, "unit": "V"}
